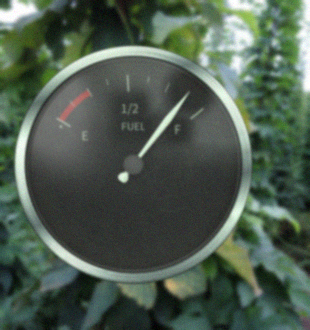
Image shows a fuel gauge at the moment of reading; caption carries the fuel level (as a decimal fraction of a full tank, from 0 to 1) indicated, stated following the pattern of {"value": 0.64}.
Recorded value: {"value": 0.875}
